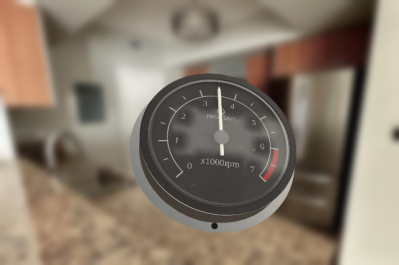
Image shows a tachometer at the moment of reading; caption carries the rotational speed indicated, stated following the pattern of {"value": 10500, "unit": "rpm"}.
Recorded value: {"value": 3500, "unit": "rpm"}
